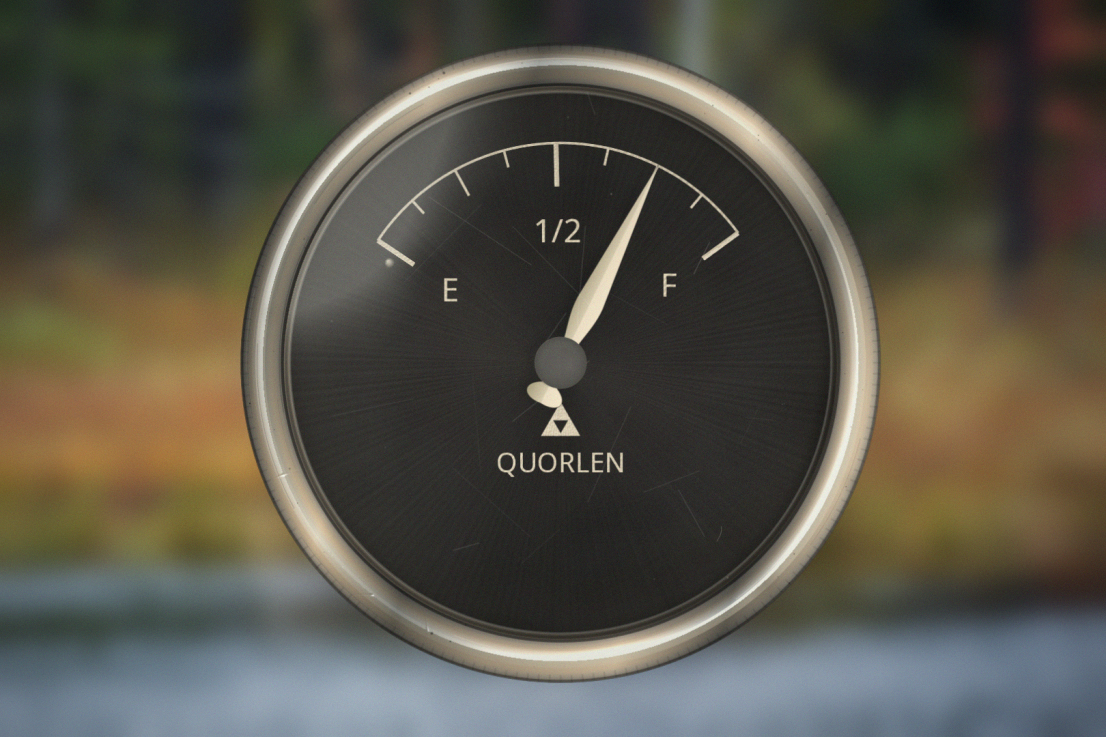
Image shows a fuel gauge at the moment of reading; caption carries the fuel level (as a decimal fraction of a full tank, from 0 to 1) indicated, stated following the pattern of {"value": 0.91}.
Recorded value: {"value": 0.75}
